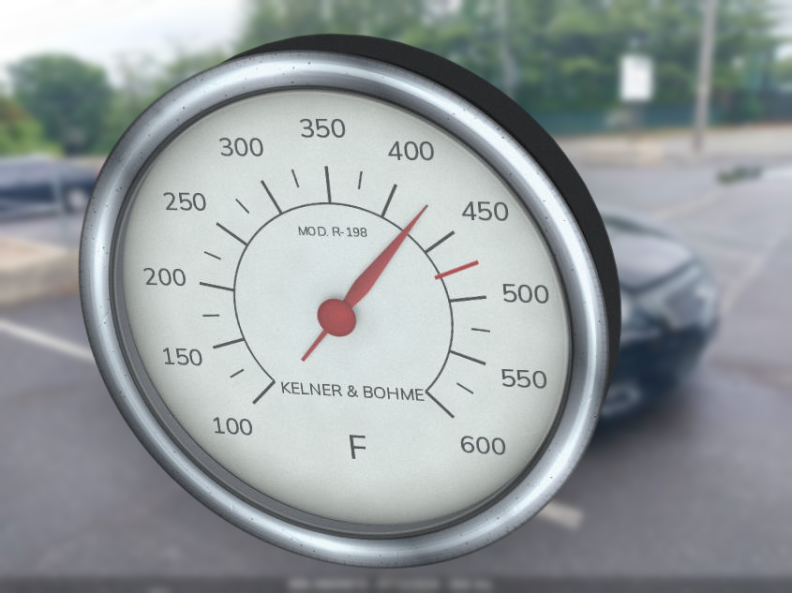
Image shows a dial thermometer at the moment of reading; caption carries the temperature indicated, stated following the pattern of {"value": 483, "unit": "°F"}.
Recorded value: {"value": 425, "unit": "°F"}
